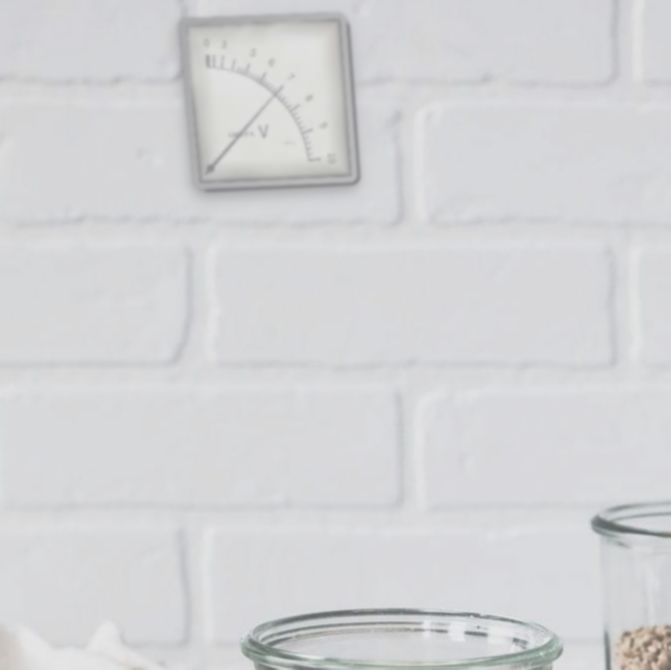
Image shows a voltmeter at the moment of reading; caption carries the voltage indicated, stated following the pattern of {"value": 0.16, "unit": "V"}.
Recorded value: {"value": 7, "unit": "V"}
